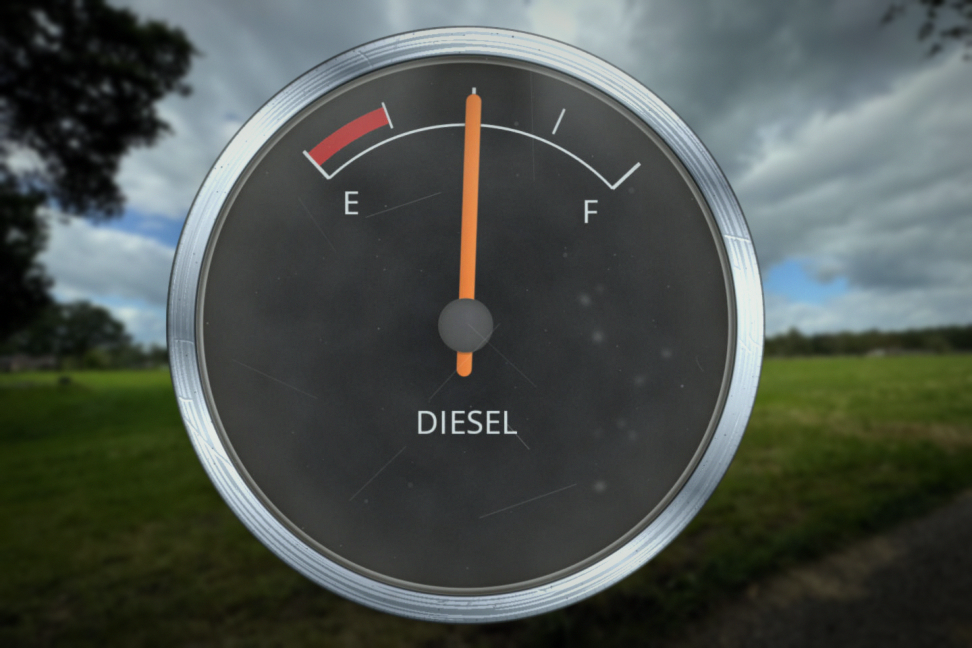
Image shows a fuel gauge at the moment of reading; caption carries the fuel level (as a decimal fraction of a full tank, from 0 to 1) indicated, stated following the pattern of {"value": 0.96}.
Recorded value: {"value": 0.5}
